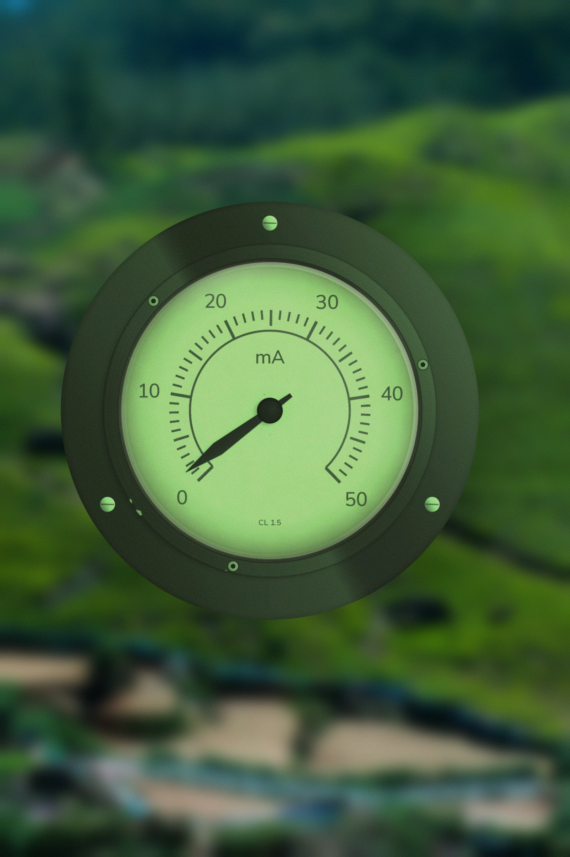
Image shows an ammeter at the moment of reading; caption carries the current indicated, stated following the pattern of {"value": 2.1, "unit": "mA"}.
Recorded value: {"value": 1.5, "unit": "mA"}
